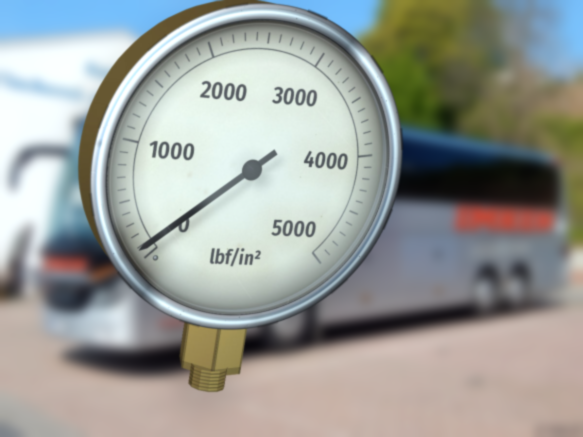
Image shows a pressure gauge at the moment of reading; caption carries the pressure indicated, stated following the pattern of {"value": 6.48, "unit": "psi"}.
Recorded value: {"value": 100, "unit": "psi"}
